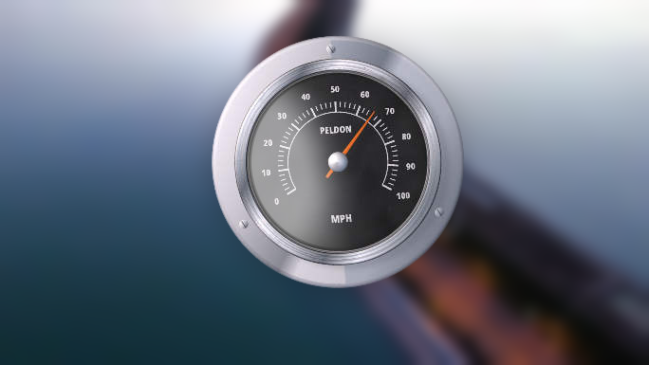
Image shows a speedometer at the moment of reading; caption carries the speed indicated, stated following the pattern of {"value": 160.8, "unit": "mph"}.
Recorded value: {"value": 66, "unit": "mph"}
